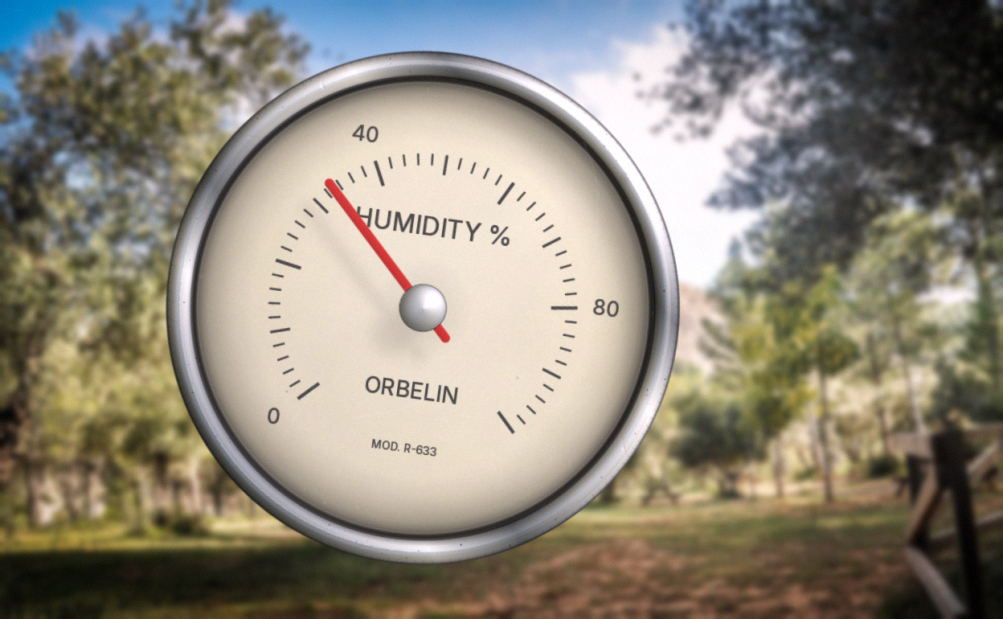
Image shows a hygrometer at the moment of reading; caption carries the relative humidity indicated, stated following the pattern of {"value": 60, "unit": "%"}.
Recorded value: {"value": 33, "unit": "%"}
